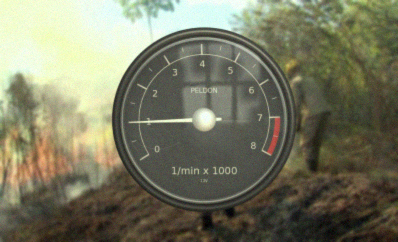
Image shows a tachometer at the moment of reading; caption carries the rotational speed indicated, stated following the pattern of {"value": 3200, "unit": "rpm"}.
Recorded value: {"value": 1000, "unit": "rpm"}
